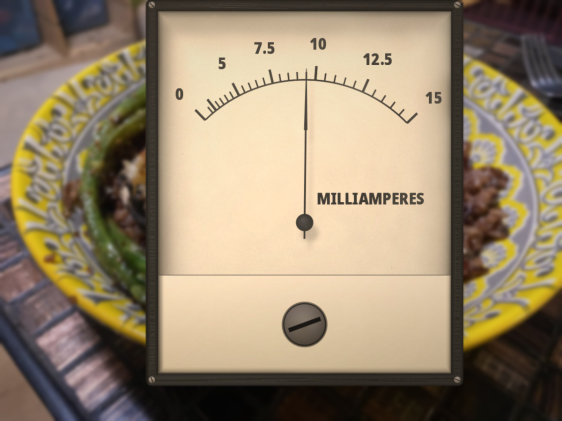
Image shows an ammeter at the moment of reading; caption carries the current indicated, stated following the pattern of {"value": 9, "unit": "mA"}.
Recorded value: {"value": 9.5, "unit": "mA"}
